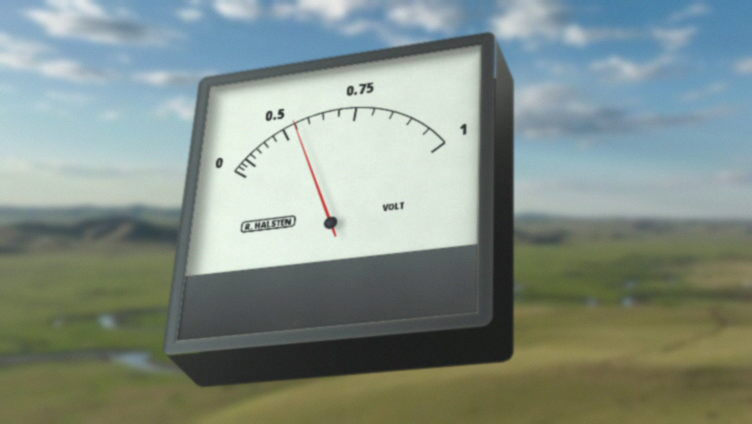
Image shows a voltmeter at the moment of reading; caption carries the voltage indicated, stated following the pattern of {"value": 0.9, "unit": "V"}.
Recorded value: {"value": 0.55, "unit": "V"}
